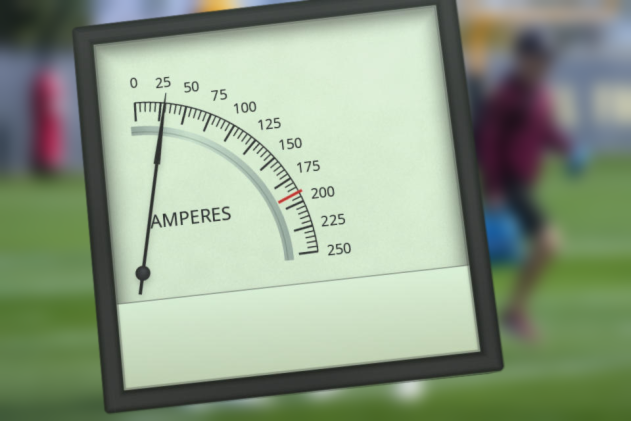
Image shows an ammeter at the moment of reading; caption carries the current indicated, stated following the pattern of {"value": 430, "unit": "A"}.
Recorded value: {"value": 30, "unit": "A"}
